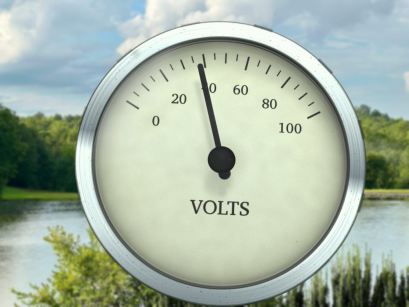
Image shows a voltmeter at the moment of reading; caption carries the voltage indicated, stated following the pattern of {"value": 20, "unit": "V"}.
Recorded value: {"value": 37.5, "unit": "V"}
